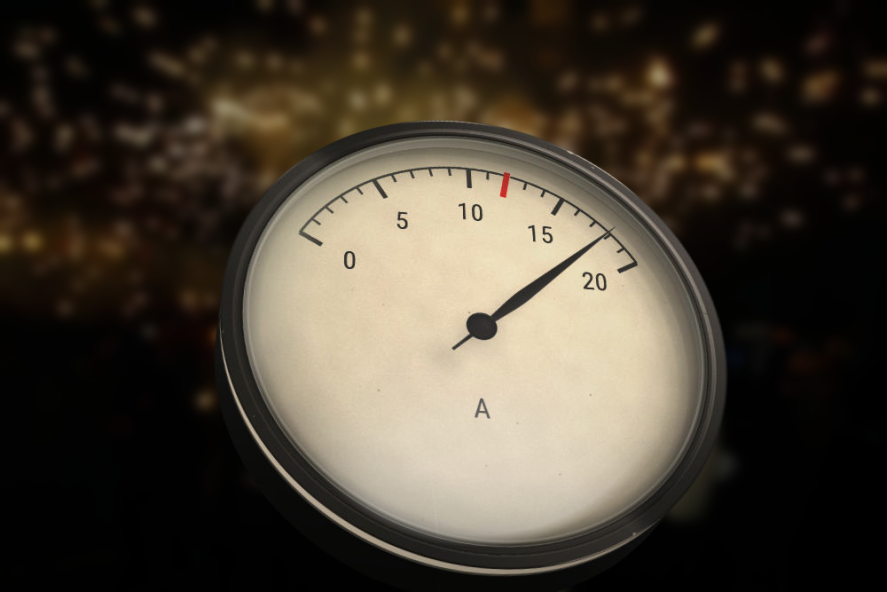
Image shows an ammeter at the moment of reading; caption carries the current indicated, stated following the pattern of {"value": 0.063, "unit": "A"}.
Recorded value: {"value": 18, "unit": "A"}
